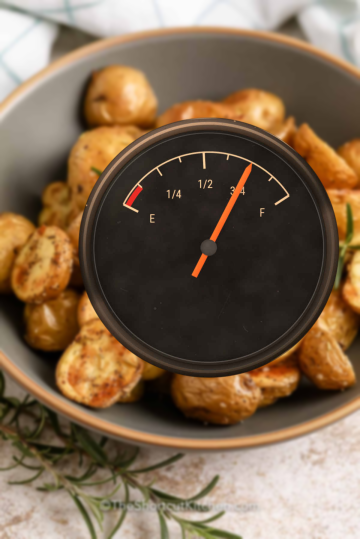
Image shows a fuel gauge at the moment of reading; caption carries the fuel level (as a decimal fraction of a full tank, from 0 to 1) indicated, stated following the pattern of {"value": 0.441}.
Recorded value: {"value": 0.75}
